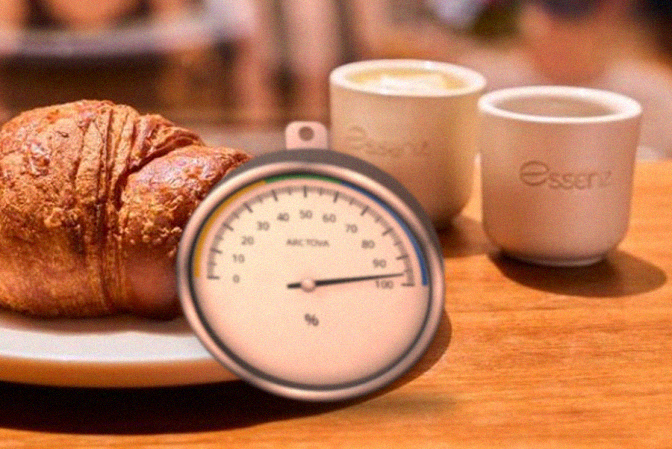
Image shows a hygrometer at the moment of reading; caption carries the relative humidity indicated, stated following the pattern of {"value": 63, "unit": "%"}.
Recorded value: {"value": 95, "unit": "%"}
